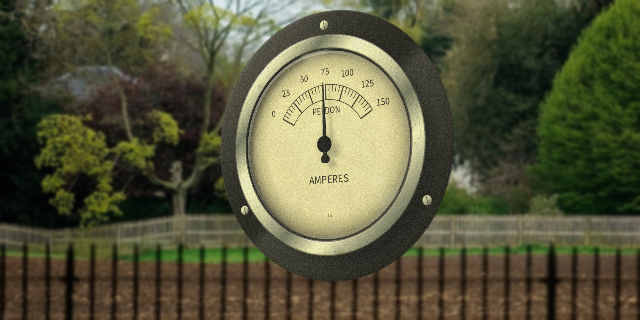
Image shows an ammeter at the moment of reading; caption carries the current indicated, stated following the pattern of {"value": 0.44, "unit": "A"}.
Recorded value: {"value": 75, "unit": "A"}
